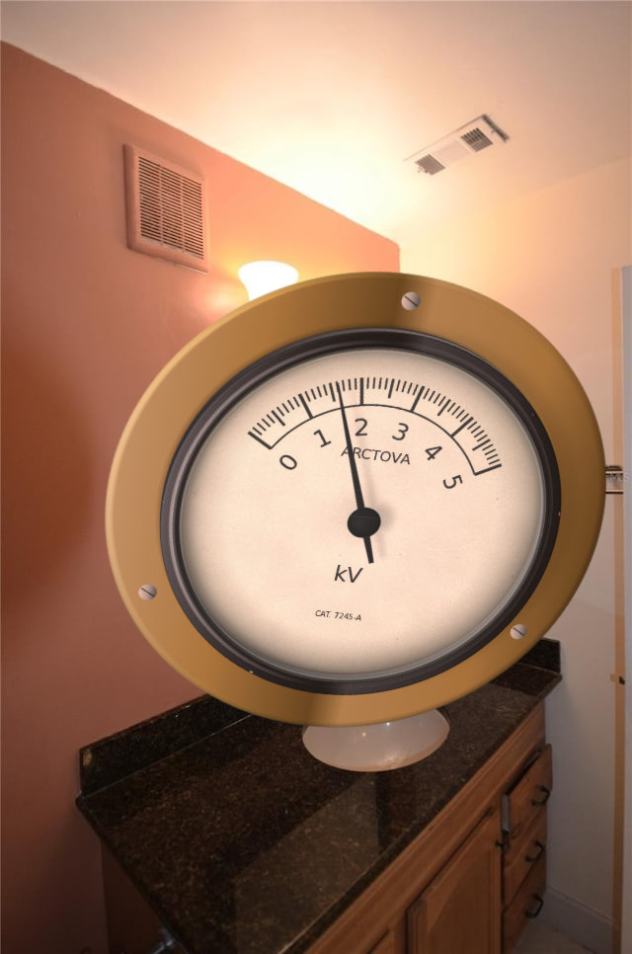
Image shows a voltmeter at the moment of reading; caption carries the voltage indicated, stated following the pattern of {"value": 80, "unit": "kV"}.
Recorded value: {"value": 1.6, "unit": "kV"}
